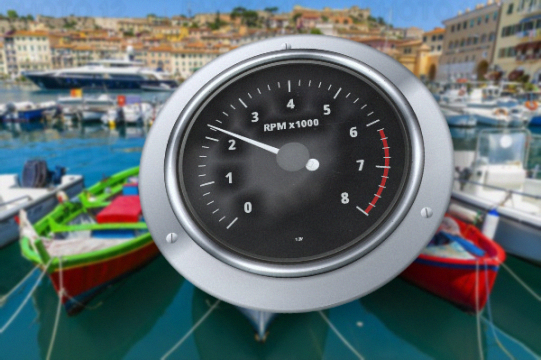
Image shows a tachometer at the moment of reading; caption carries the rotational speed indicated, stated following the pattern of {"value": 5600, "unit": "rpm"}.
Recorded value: {"value": 2200, "unit": "rpm"}
